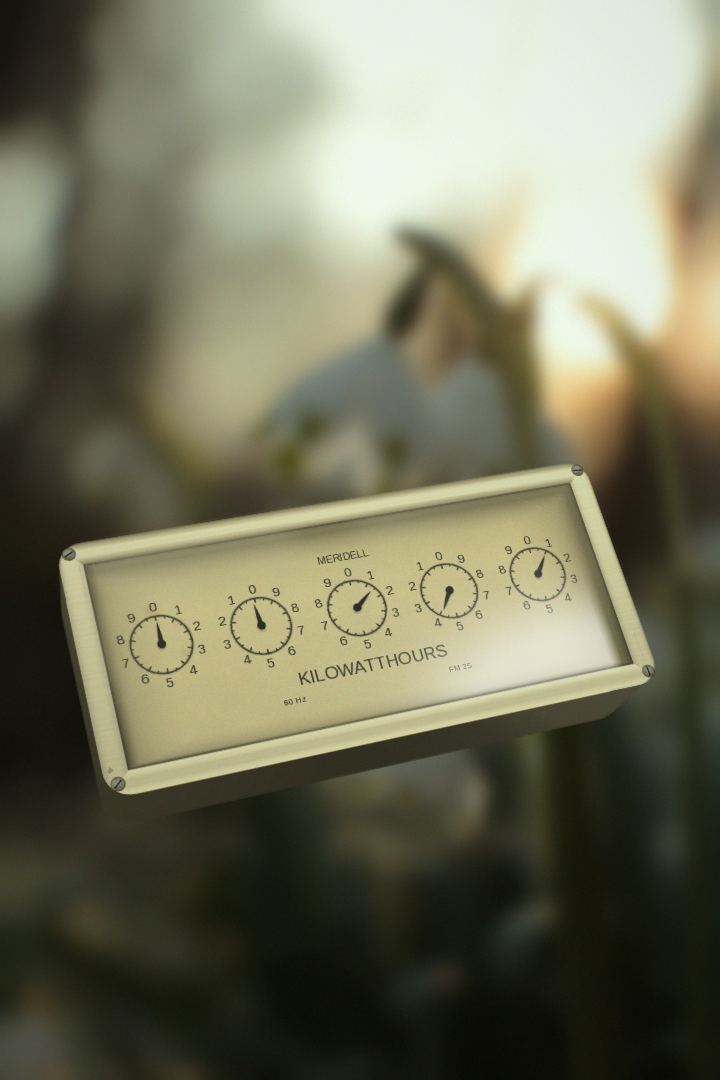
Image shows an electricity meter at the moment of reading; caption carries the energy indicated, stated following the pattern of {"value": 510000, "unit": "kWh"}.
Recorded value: {"value": 141, "unit": "kWh"}
